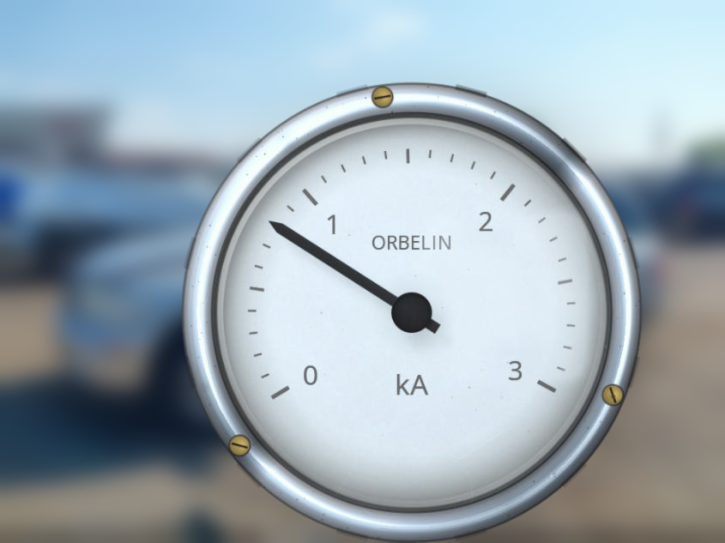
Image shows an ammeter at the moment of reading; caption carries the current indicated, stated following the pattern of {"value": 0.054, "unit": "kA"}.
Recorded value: {"value": 0.8, "unit": "kA"}
